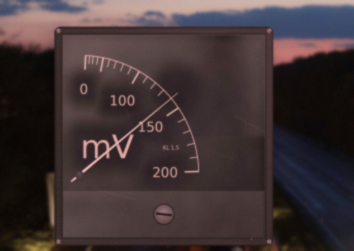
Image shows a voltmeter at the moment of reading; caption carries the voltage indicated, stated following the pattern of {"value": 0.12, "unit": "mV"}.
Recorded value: {"value": 140, "unit": "mV"}
